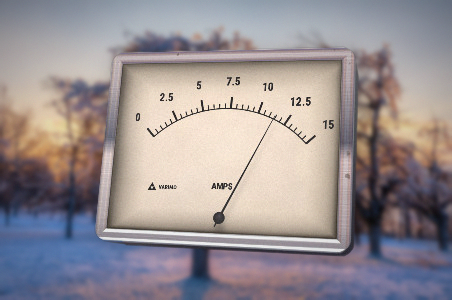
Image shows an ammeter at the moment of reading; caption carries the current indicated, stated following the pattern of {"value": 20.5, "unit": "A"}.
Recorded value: {"value": 11.5, "unit": "A"}
